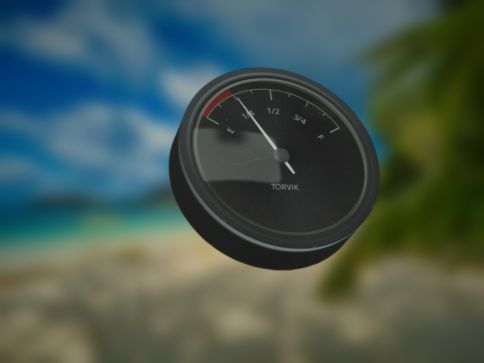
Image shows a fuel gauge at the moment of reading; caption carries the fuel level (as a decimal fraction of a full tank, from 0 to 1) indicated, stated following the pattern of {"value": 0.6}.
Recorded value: {"value": 0.25}
